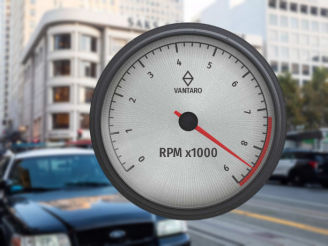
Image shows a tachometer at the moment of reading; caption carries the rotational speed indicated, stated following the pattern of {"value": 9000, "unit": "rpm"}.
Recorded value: {"value": 8500, "unit": "rpm"}
